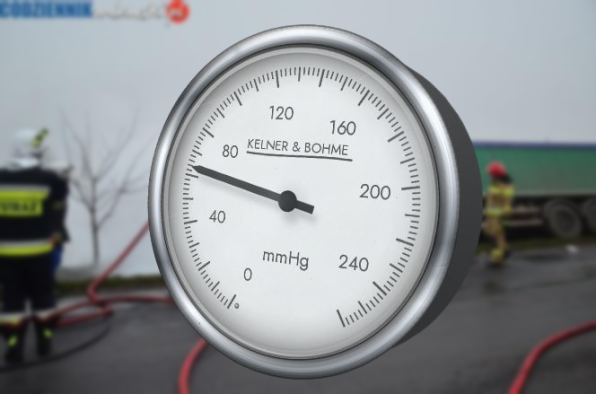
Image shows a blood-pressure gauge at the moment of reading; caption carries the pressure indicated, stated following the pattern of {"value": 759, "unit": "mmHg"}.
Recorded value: {"value": 64, "unit": "mmHg"}
